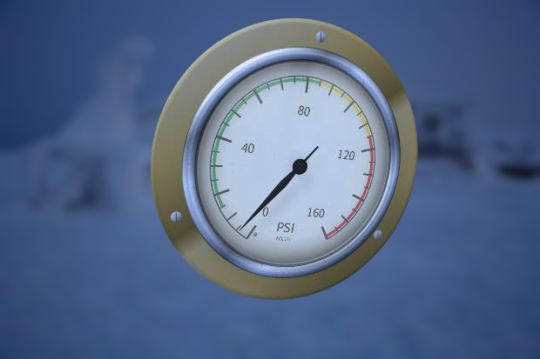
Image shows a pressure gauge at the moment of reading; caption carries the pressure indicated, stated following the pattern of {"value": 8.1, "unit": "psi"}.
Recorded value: {"value": 5, "unit": "psi"}
